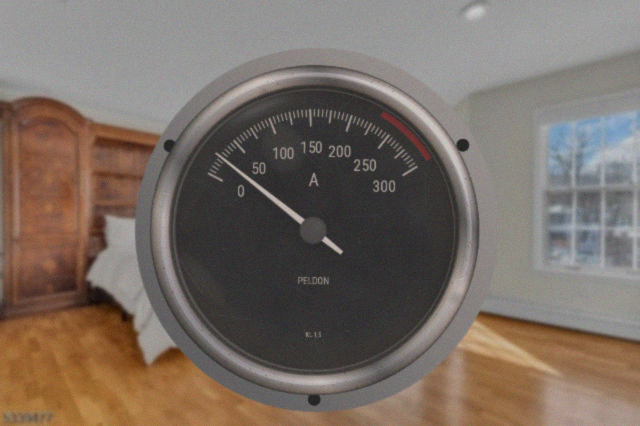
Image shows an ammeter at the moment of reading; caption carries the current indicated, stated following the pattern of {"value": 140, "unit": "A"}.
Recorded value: {"value": 25, "unit": "A"}
